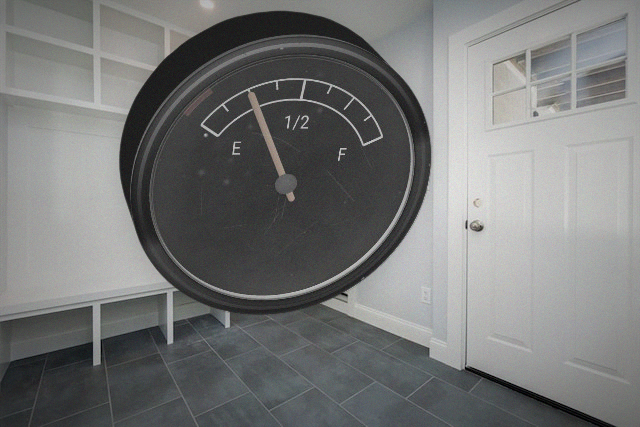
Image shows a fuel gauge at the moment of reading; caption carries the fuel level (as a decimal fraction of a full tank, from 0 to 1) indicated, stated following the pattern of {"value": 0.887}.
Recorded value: {"value": 0.25}
